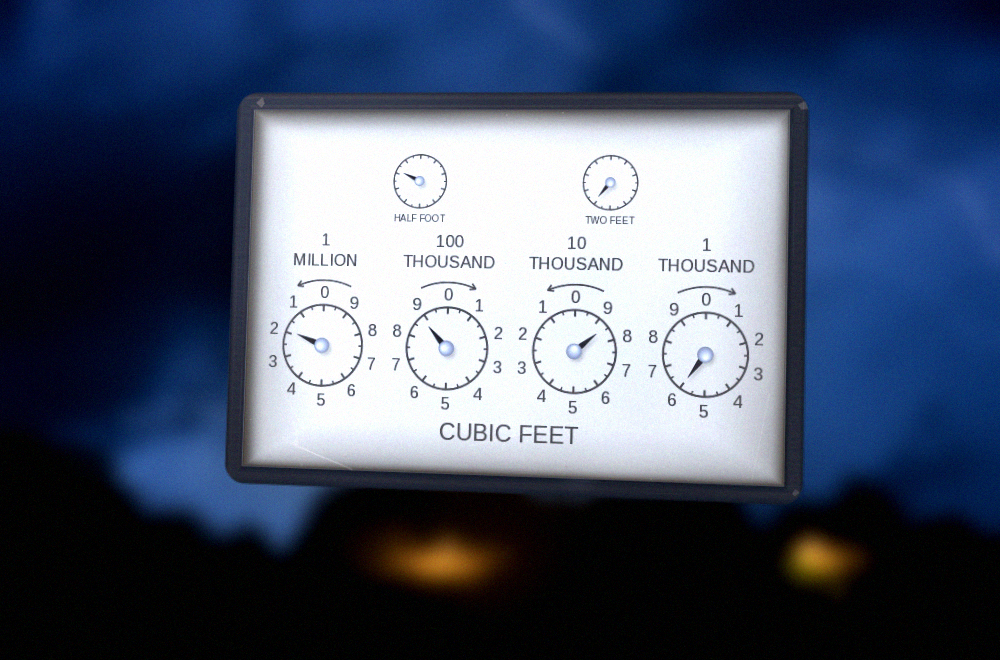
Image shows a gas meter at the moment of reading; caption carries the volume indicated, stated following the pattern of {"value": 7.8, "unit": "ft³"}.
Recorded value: {"value": 188600, "unit": "ft³"}
